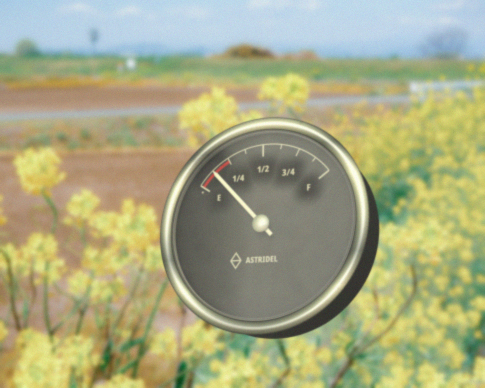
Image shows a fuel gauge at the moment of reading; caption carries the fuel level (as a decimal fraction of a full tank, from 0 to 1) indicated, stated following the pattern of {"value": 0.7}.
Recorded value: {"value": 0.125}
